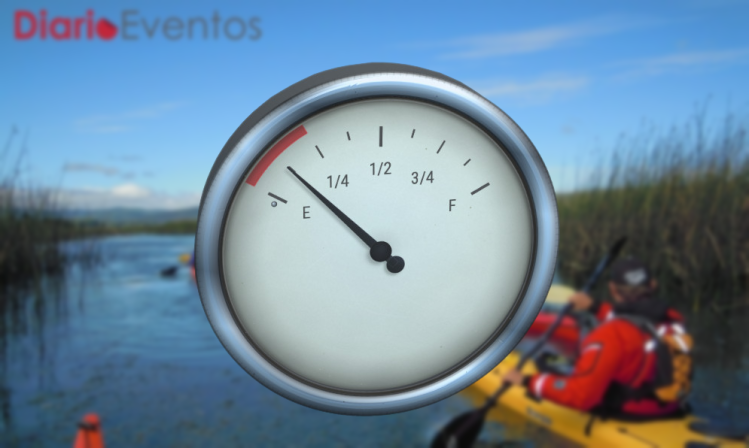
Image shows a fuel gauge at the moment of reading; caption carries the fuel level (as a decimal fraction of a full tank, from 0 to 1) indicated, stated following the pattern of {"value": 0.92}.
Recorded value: {"value": 0.125}
